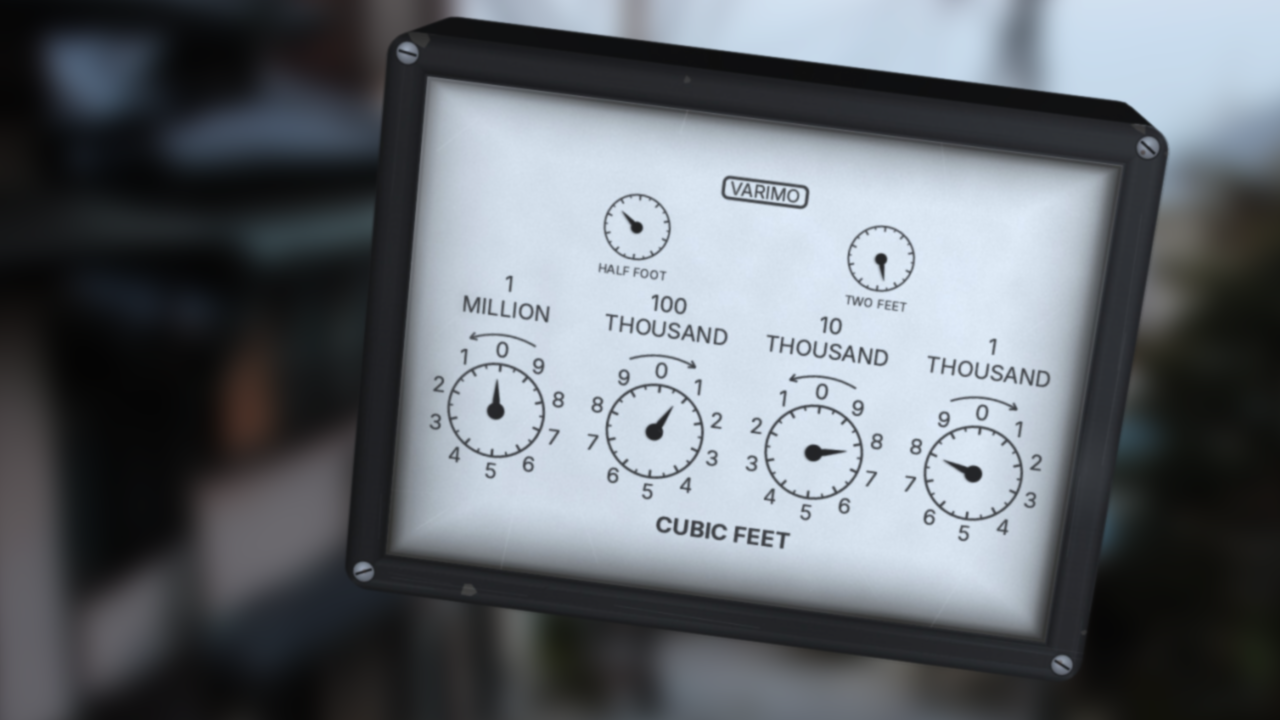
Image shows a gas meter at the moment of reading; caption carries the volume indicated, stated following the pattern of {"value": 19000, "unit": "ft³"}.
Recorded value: {"value": 7800, "unit": "ft³"}
